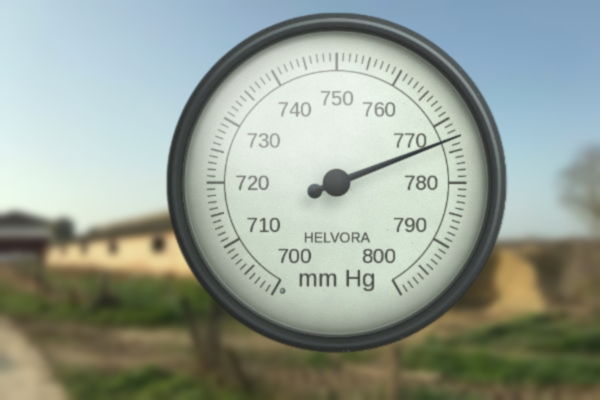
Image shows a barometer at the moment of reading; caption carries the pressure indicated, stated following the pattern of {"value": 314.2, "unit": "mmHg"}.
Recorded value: {"value": 773, "unit": "mmHg"}
